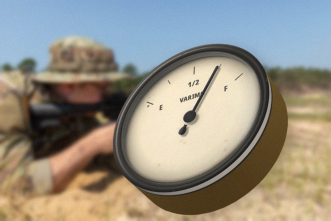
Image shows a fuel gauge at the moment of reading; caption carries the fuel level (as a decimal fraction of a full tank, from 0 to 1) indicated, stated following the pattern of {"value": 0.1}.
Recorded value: {"value": 0.75}
